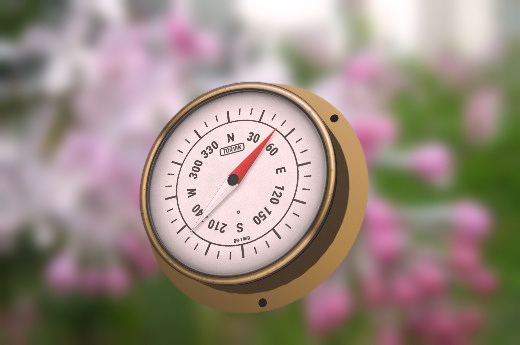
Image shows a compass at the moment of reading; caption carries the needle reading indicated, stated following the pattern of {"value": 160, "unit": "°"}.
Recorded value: {"value": 50, "unit": "°"}
